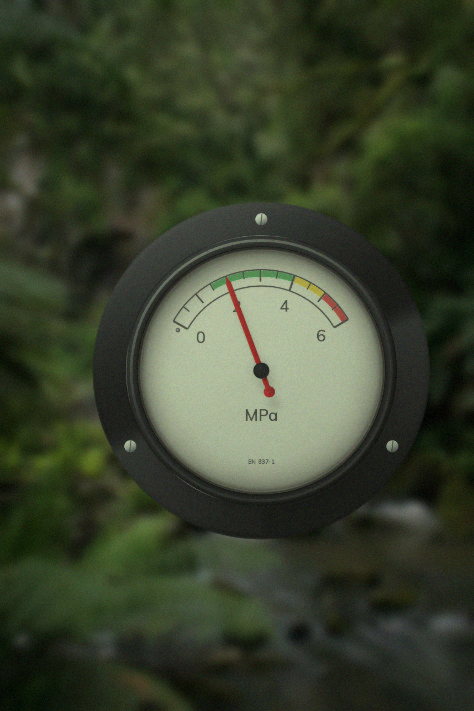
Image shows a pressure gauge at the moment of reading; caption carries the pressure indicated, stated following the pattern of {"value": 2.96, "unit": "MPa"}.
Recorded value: {"value": 2, "unit": "MPa"}
